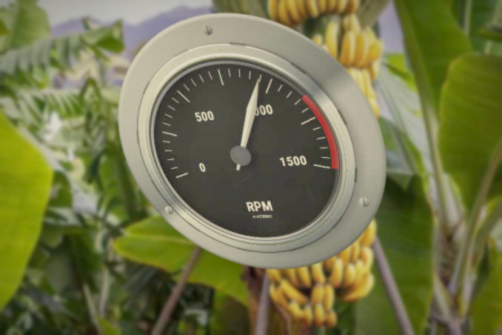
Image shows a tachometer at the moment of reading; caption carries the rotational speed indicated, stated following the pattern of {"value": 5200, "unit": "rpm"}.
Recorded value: {"value": 950, "unit": "rpm"}
